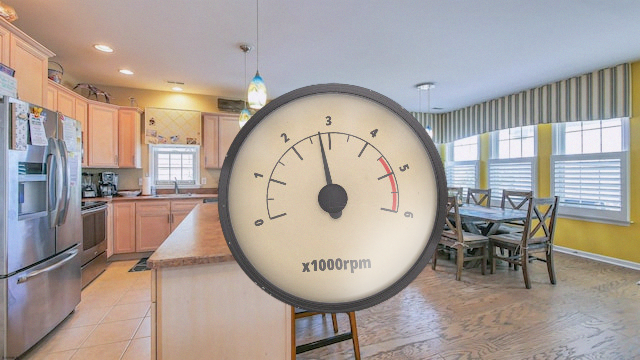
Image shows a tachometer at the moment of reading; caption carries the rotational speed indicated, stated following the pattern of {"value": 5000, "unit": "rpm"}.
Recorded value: {"value": 2750, "unit": "rpm"}
